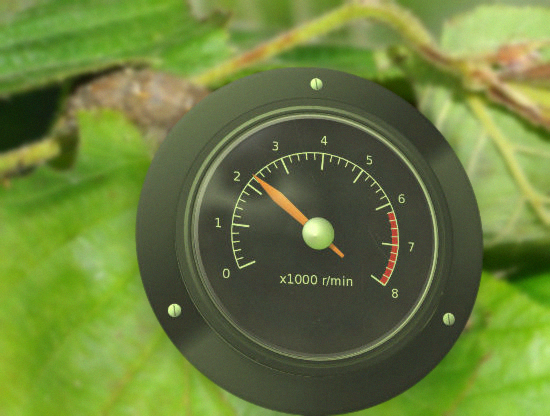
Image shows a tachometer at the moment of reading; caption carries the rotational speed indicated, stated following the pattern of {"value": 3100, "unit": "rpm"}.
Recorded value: {"value": 2200, "unit": "rpm"}
